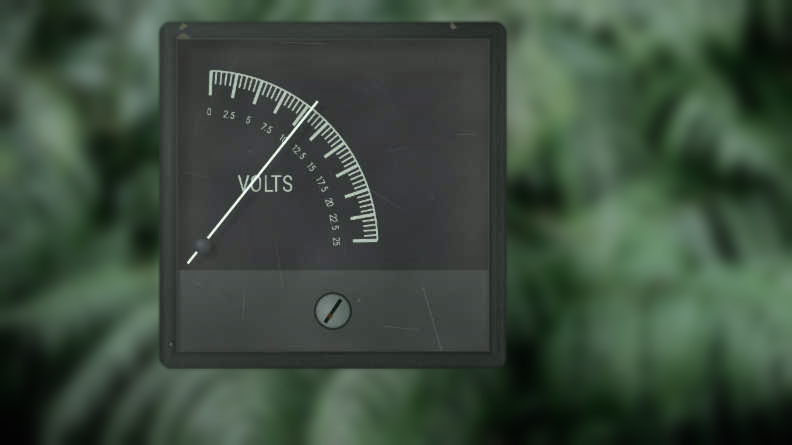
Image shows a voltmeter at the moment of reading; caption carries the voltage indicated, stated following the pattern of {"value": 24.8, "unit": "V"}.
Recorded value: {"value": 10.5, "unit": "V"}
